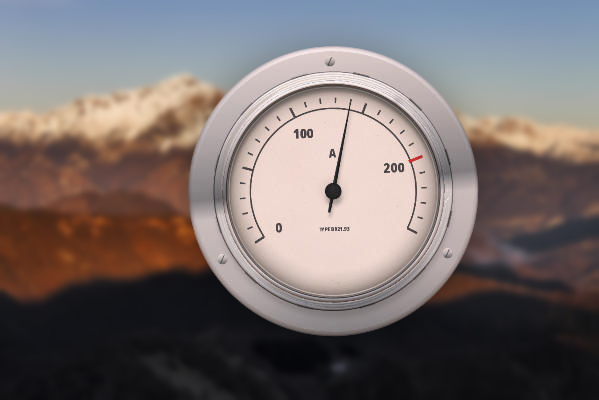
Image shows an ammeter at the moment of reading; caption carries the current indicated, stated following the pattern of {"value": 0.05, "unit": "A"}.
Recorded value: {"value": 140, "unit": "A"}
